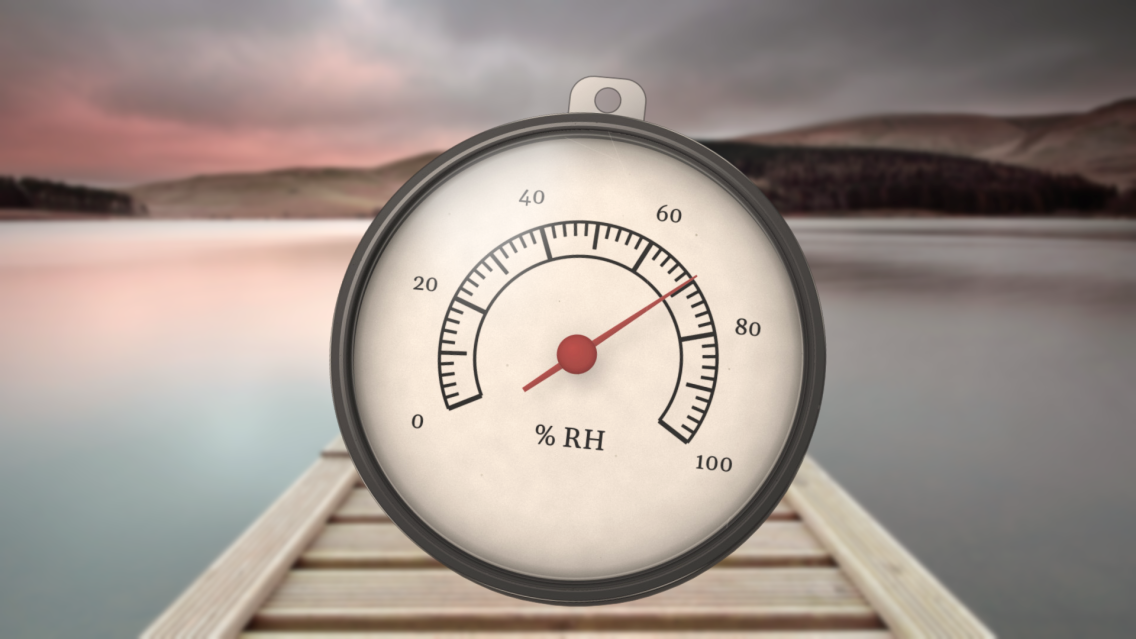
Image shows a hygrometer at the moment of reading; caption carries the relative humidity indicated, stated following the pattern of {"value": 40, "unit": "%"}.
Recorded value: {"value": 70, "unit": "%"}
